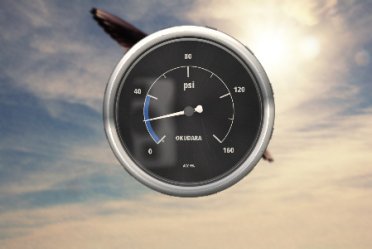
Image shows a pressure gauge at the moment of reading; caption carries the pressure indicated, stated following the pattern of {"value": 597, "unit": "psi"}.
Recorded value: {"value": 20, "unit": "psi"}
